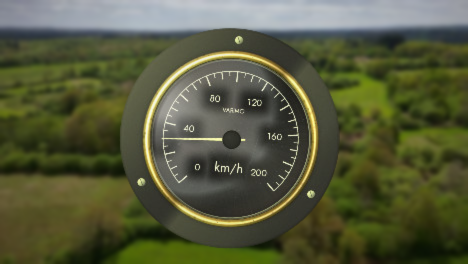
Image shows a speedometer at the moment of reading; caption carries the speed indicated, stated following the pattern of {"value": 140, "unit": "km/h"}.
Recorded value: {"value": 30, "unit": "km/h"}
